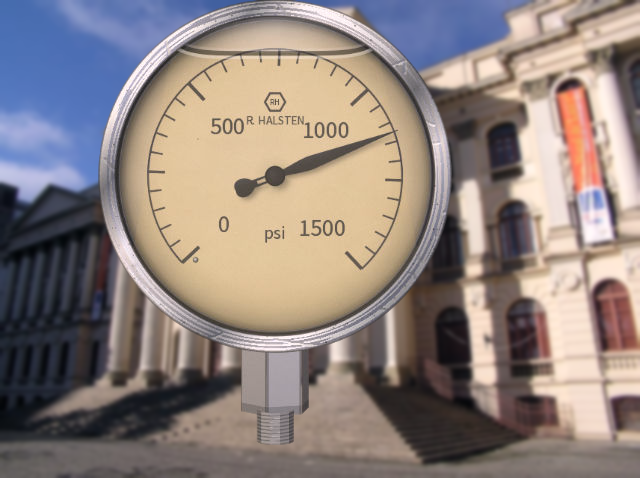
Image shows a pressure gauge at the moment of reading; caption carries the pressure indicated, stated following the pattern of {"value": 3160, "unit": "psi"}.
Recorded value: {"value": 1125, "unit": "psi"}
